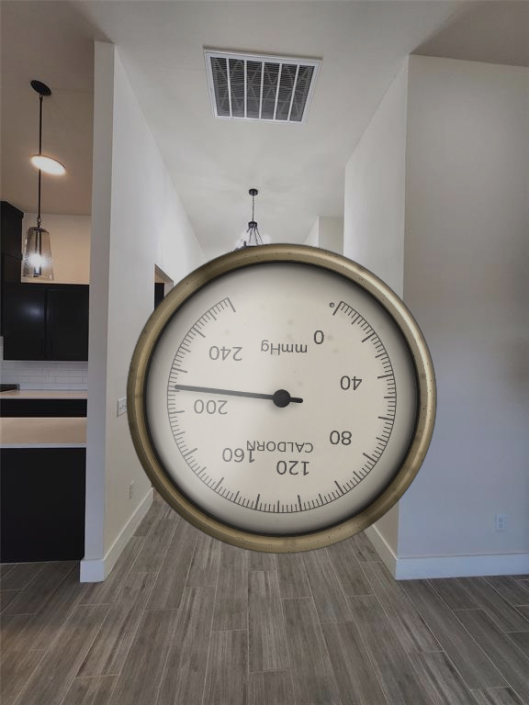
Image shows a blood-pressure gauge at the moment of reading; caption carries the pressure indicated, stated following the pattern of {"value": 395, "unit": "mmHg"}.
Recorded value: {"value": 212, "unit": "mmHg"}
